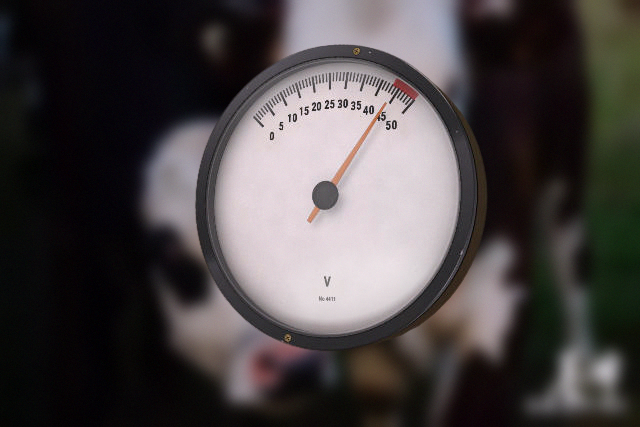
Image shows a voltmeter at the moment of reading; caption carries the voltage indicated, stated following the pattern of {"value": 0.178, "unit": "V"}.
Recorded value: {"value": 45, "unit": "V"}
